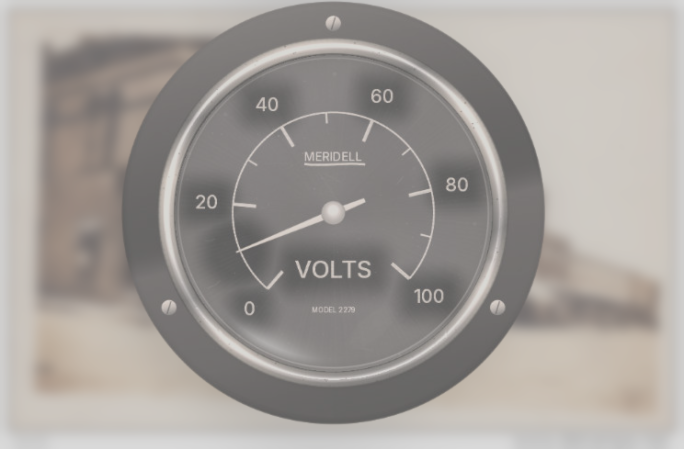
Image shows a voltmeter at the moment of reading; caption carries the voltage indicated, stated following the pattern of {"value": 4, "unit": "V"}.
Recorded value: {"value": 10, "unit": "V"}
